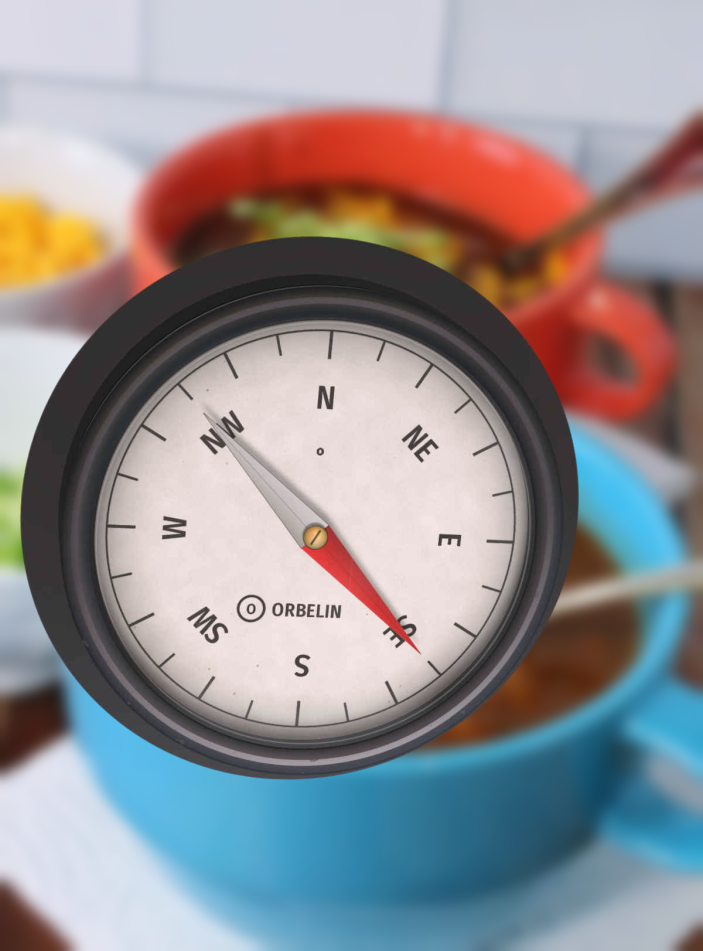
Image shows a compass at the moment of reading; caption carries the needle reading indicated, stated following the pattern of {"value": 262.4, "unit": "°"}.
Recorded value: {"value": 135, "unit": "°"}
